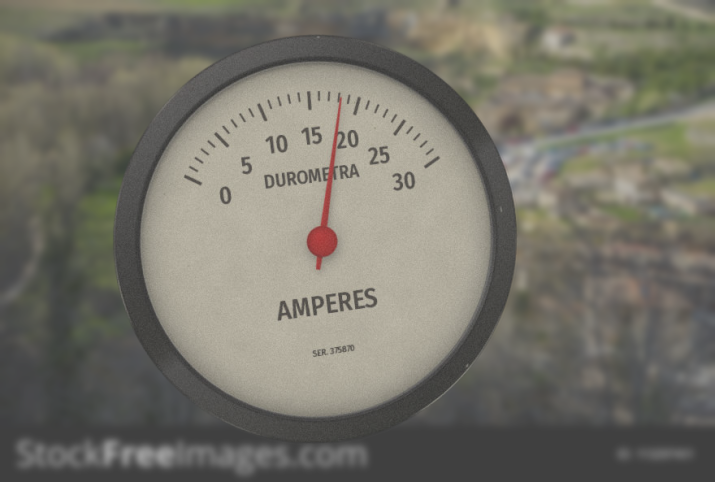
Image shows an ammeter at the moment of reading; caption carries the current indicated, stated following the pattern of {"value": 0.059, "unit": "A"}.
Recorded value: {"value": 18, "unit": "A"}
